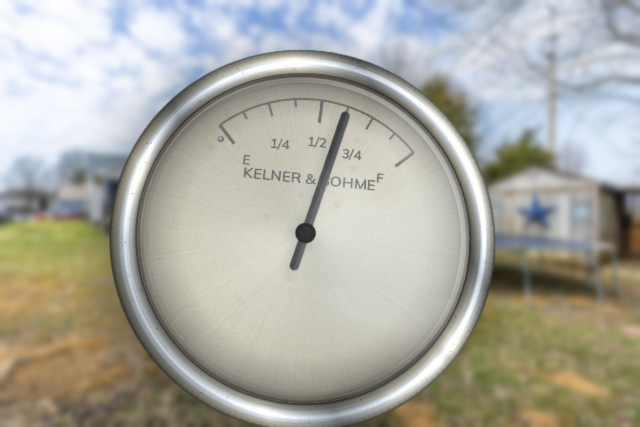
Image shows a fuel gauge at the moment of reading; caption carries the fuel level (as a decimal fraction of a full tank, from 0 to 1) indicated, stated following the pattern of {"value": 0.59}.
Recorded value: {"value": 0.625}
